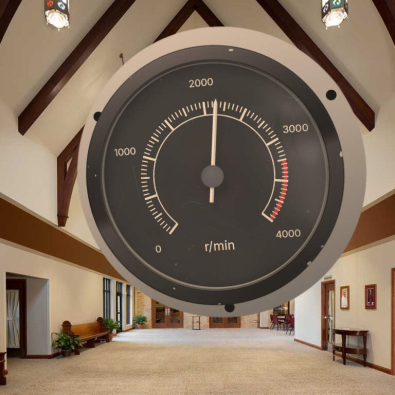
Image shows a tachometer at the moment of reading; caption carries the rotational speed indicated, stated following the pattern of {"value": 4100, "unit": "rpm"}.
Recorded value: {"value": 2150, "unit": "rpm"}
